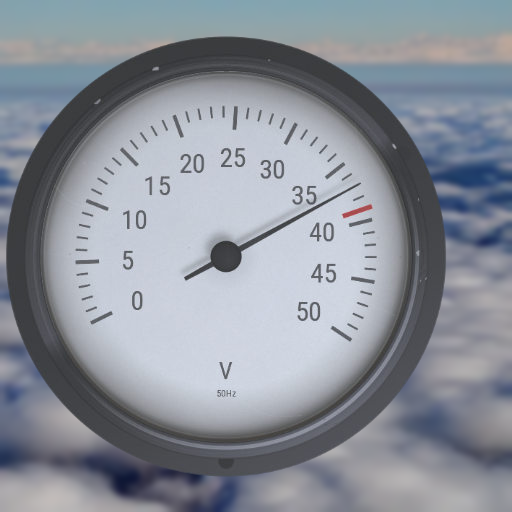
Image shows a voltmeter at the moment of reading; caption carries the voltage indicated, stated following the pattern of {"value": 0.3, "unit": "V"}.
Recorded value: {"value": 37, "unit": "V"}
